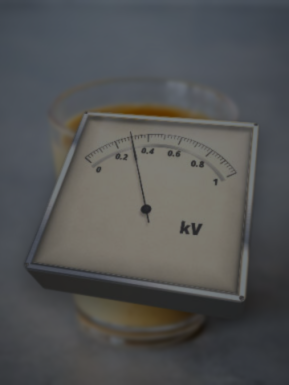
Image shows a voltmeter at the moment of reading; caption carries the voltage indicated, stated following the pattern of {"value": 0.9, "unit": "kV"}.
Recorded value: {"value": 0.3, "unit": "kV"}
